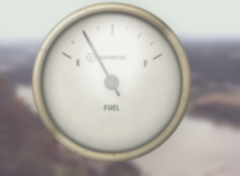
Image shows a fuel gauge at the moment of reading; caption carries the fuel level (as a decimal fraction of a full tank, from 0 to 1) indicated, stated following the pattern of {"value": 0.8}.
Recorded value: {"value": 0.25}
